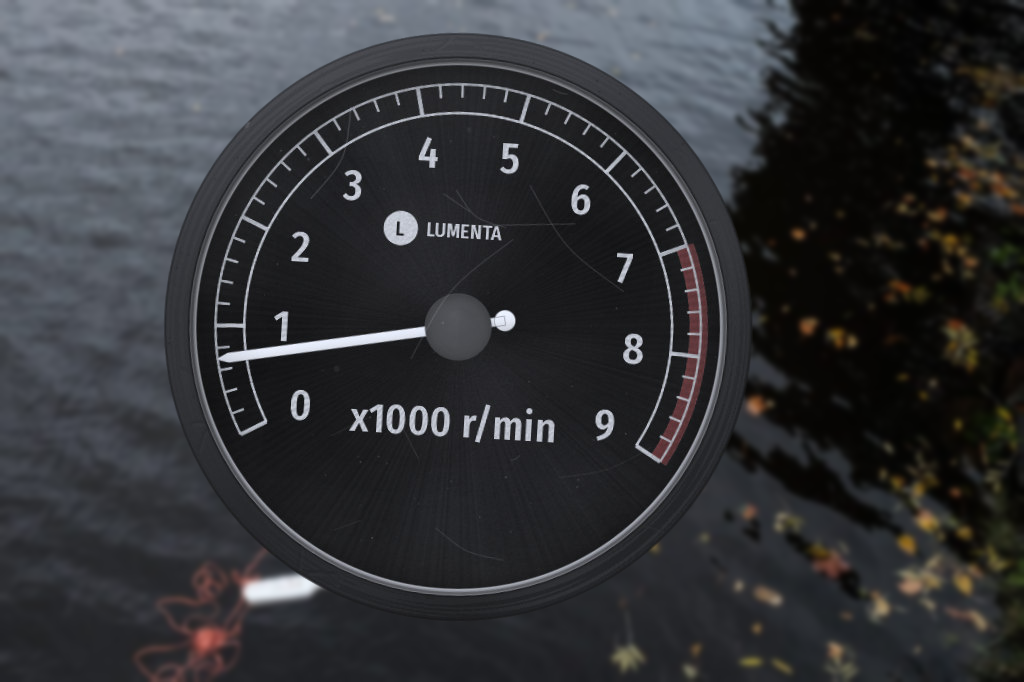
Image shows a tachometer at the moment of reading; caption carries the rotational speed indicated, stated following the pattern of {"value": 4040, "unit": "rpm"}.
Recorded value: {"value": 700, "unit": "rpm"}
